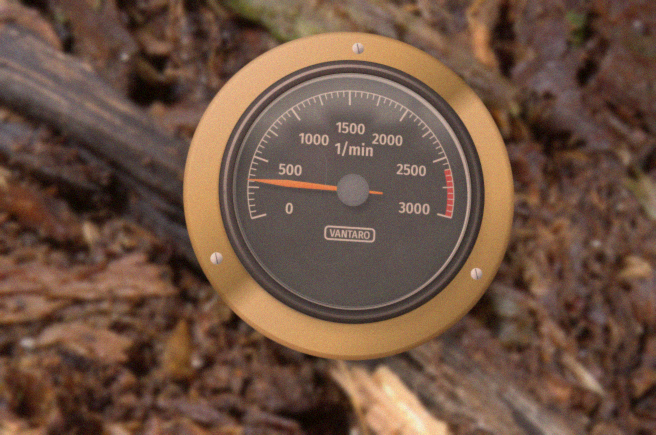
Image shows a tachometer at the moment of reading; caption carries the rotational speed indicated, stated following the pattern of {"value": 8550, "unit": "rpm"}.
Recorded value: {"value": 300, "unit": "rpm"}
